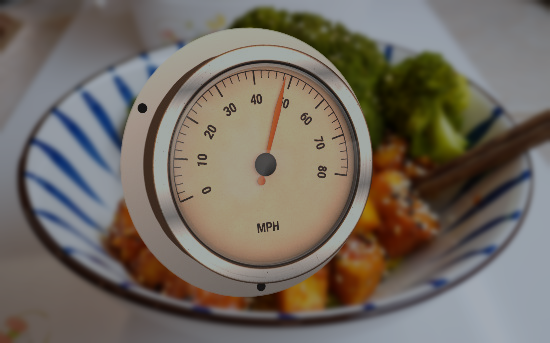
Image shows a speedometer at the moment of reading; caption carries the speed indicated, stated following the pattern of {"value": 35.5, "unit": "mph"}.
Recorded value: {"value": 48, "unit": "mph"}
